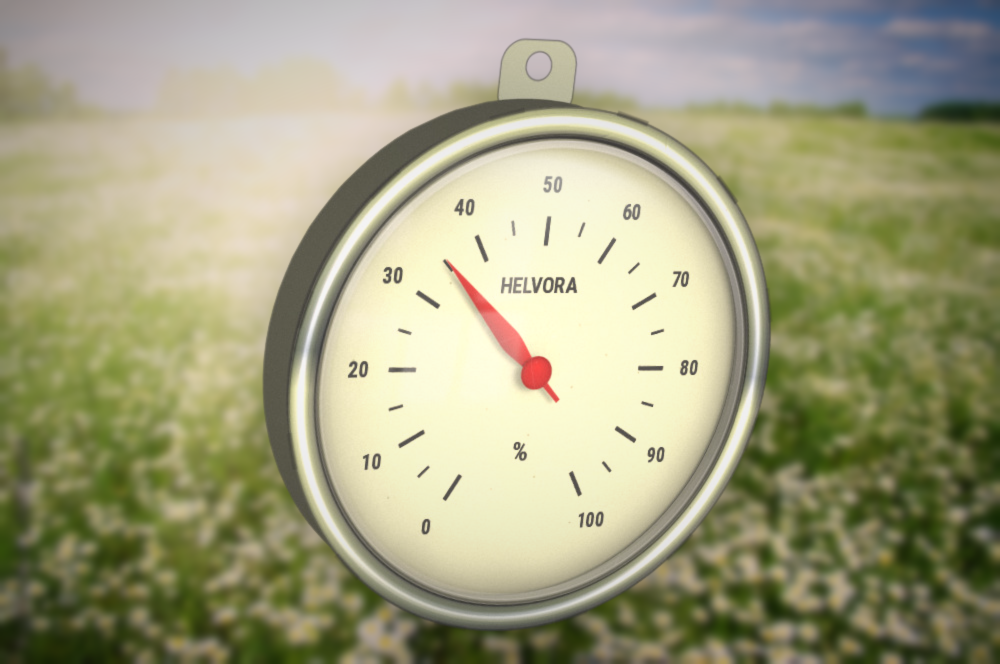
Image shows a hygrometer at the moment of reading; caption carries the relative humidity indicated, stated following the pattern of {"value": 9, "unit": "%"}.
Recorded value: {"value": 35, "unit": "%"}
